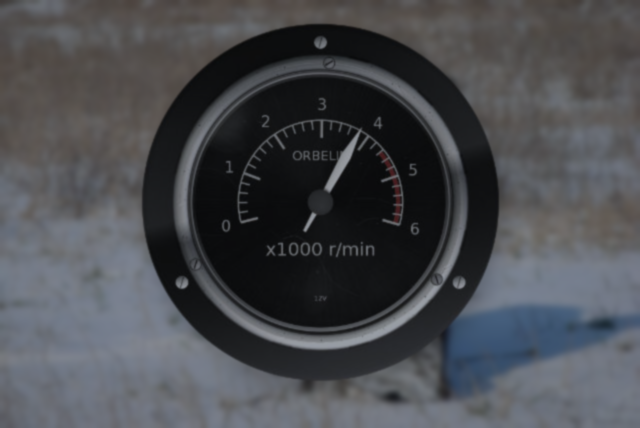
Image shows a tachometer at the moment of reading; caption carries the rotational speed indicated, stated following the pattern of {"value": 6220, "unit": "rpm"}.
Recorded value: {"value": 3800, "unit": "rpm"}
